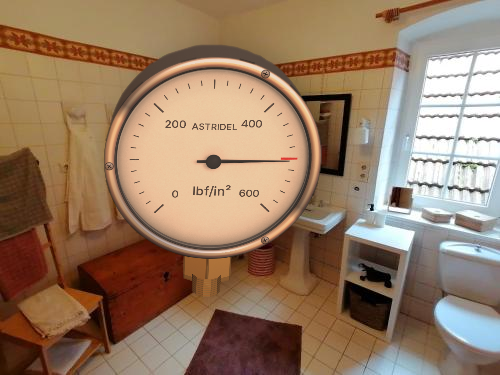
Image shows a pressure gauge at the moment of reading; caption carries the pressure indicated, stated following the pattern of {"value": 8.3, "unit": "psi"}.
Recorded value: {"value": 500, "unit": "psi"}
